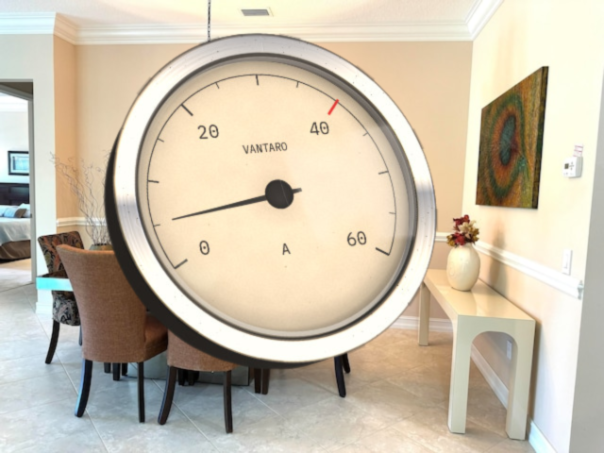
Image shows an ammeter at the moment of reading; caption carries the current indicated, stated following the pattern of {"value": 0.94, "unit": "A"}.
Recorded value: {"value": 5, "unit": "A"}
